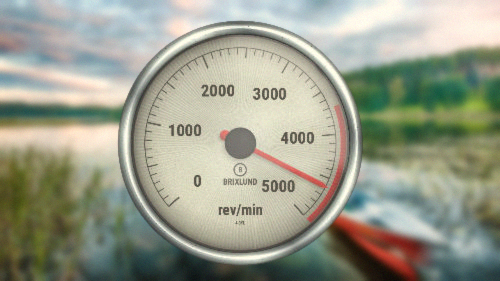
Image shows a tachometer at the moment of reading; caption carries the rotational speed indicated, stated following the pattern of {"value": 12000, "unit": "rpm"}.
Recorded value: {"value": 4600, "unit": "rpm"}
